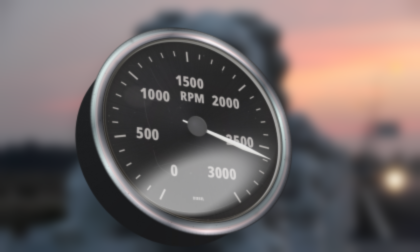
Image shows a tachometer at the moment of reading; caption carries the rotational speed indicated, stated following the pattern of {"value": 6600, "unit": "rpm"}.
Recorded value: {"value": 2600, "unit": "rpm"}
